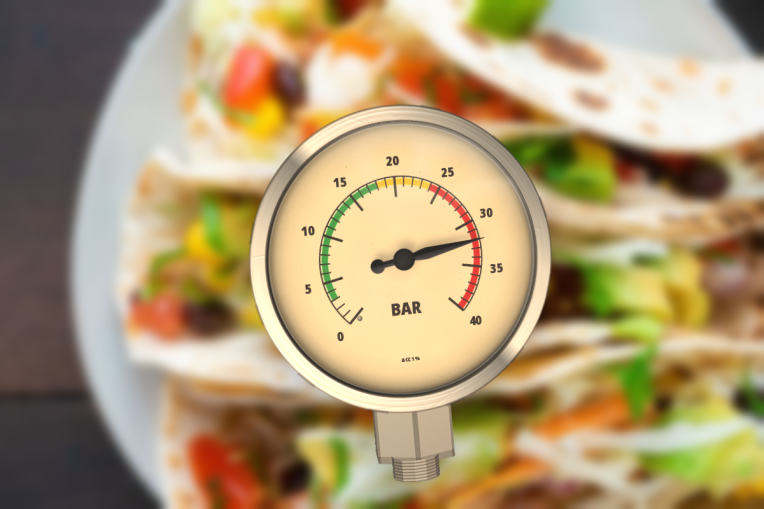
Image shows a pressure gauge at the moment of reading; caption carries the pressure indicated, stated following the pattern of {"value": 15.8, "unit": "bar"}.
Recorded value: {"value": 32, "unit": "bar"}
